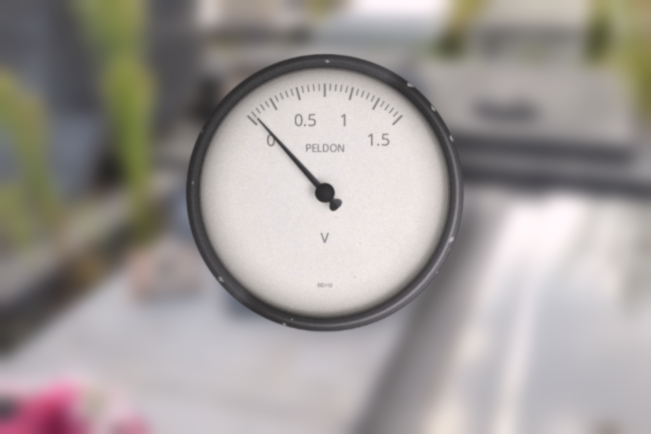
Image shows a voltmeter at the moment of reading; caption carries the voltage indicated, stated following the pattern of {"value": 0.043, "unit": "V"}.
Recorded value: {"value": 0.05, "unit": "V"}
